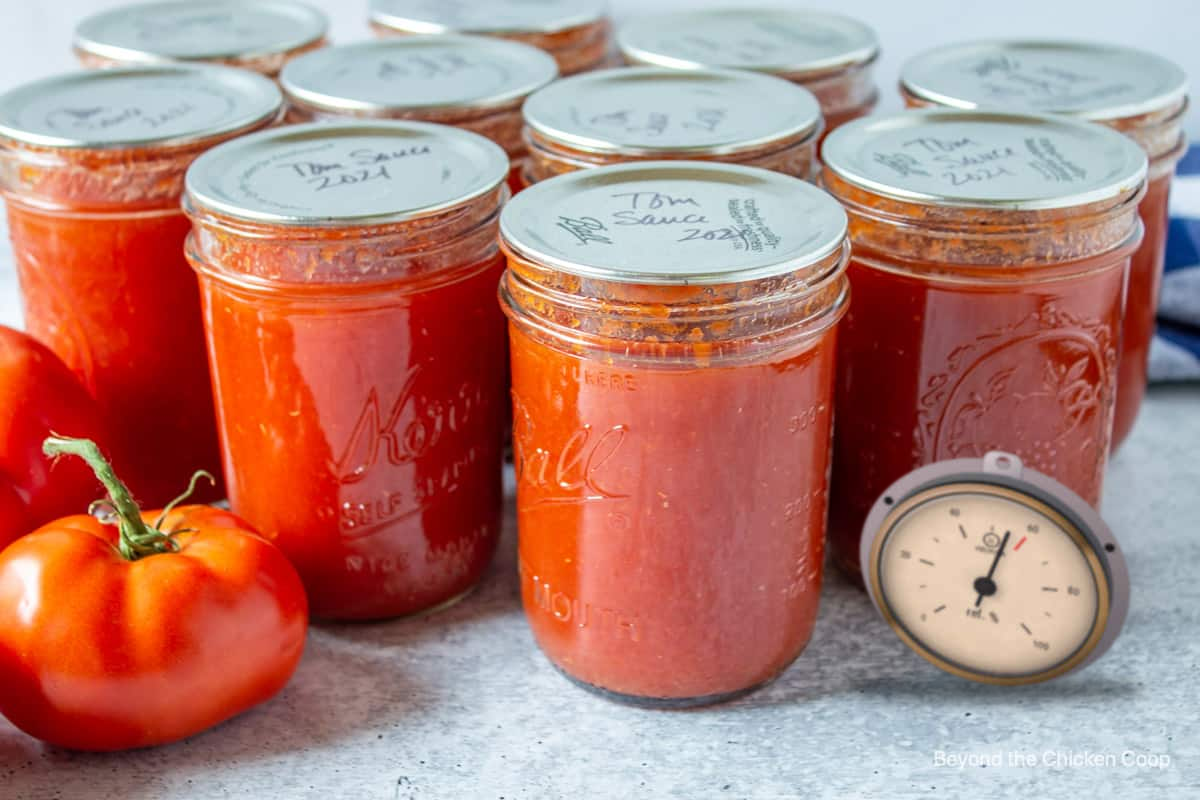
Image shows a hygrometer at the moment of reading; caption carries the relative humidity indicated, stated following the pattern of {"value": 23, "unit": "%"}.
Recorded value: {"value": 55, "unit": "%"}
